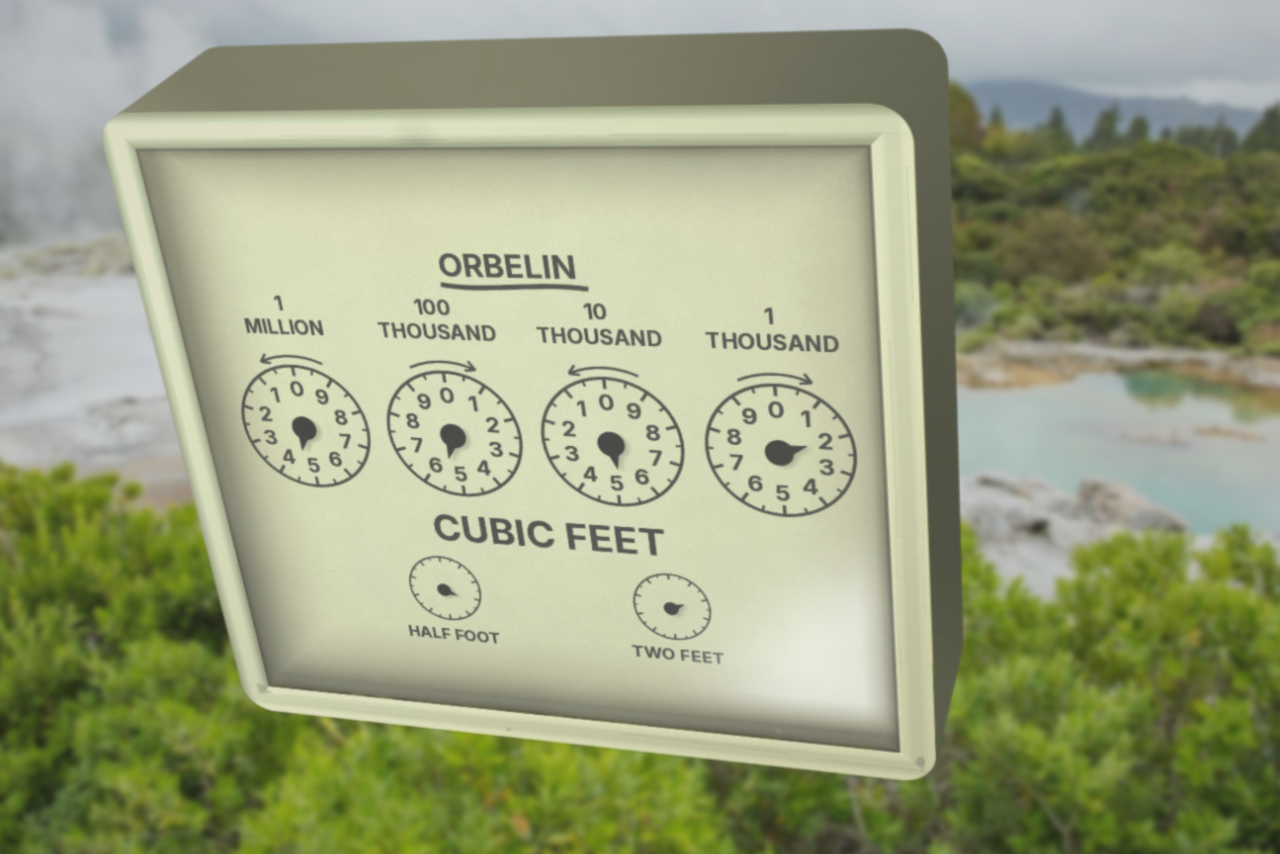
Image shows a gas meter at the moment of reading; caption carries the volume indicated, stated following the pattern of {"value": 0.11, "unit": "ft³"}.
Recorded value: {"value": 455200, "unit": "ft³"}
